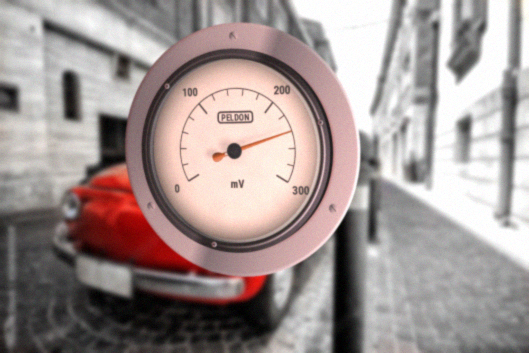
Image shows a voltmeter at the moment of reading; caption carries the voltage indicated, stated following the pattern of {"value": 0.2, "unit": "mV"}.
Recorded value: {"value": 240, "unit": "mV"}
